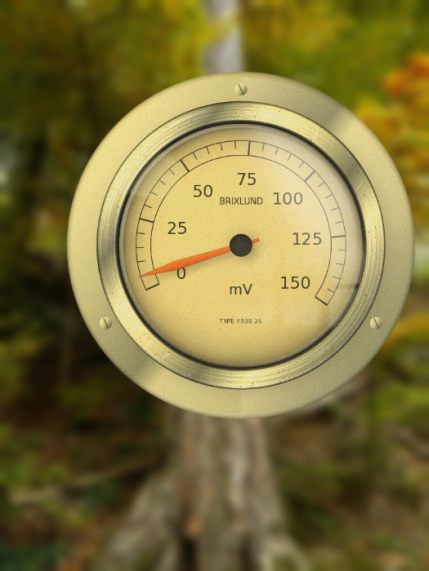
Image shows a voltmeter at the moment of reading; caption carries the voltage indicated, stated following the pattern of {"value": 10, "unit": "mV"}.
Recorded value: {"value": 5, "unit": "mV"}
